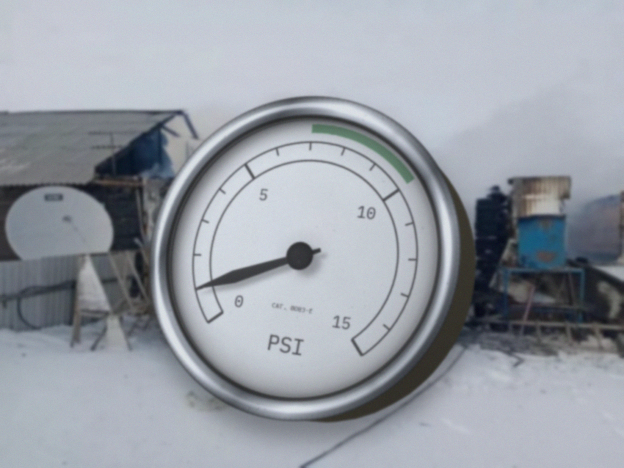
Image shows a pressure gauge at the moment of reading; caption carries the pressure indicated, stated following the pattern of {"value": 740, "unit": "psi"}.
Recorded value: {"value": 1, "unit": "psi"}
